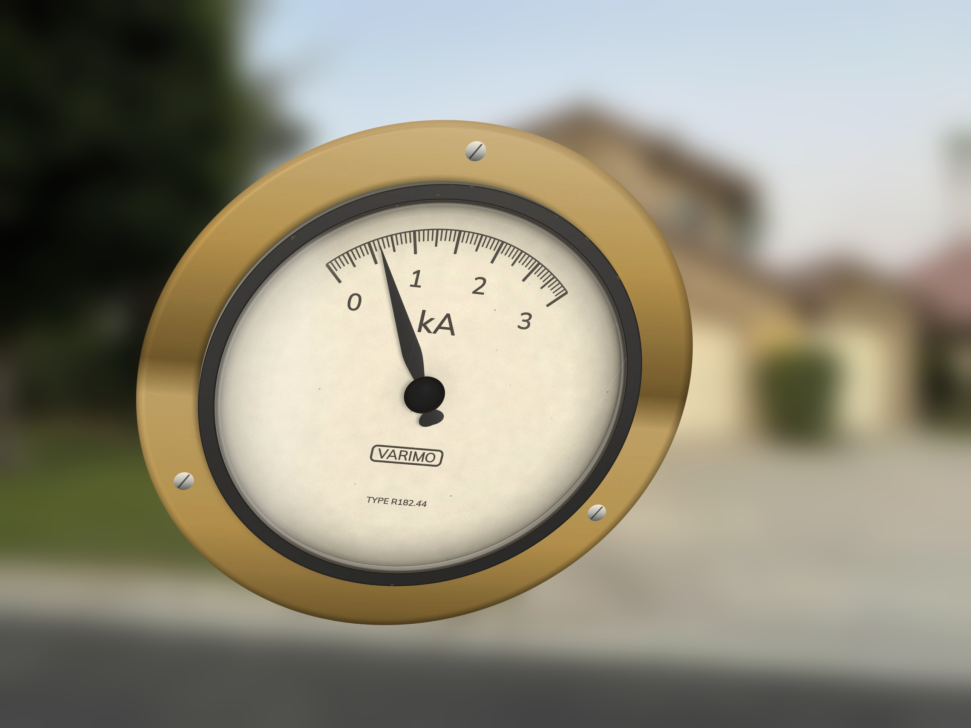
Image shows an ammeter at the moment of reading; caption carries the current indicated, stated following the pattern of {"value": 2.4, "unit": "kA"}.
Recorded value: {"value": 0.6, "unit": "kA"}
